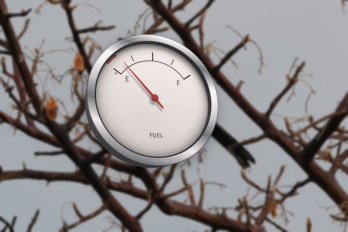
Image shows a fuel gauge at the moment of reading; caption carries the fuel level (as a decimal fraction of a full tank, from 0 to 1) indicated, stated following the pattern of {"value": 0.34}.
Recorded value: {"value": 0.125}
